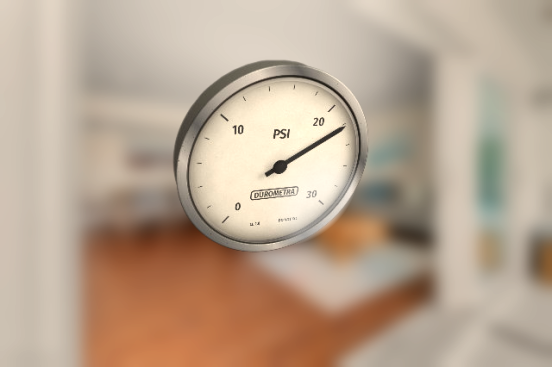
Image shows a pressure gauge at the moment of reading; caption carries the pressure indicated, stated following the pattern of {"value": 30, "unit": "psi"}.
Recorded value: {"value": 22, "unit": "psi"}
